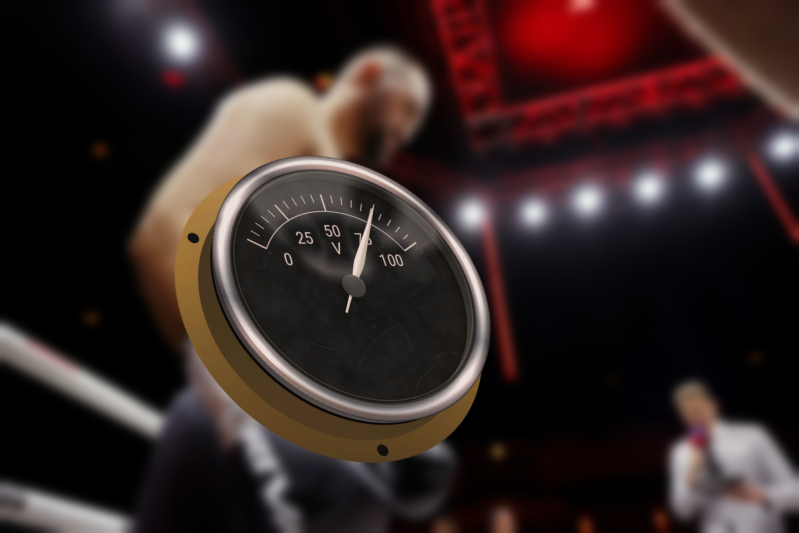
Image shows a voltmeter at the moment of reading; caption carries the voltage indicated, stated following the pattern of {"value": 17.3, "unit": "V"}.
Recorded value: {"value": 75, "unit": "V"}
